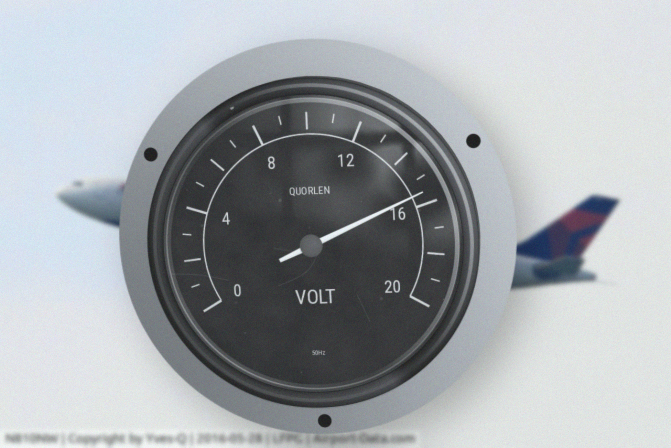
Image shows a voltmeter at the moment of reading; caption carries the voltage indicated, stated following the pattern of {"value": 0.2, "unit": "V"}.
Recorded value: {"value": 15.5, "unit": "V"}
